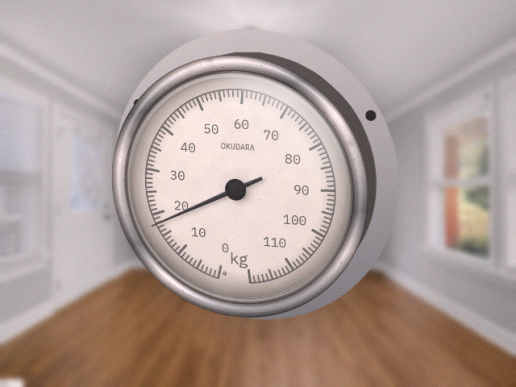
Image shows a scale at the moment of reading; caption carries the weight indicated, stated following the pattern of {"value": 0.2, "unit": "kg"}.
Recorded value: {"value": 18, "unit": "kg"}
